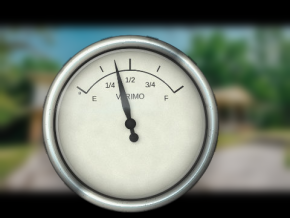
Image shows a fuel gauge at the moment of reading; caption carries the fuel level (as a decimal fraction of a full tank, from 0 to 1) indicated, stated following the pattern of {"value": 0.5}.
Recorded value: {"value": 0.375}
